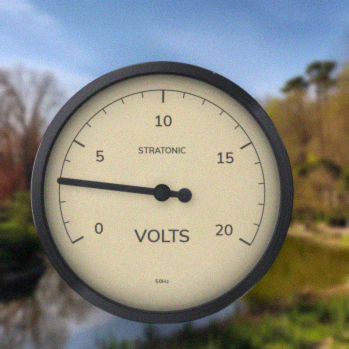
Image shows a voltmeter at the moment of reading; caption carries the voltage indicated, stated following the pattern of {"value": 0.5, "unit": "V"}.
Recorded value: {"value": 3, "unit": "V"}
